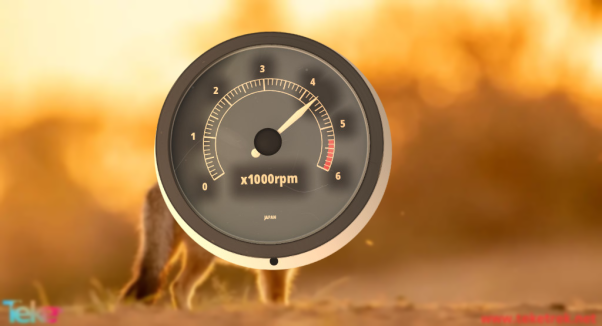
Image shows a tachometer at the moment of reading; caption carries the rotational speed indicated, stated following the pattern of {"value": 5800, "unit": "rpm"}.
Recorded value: {"value": 4300, "unit": "rpm"}
